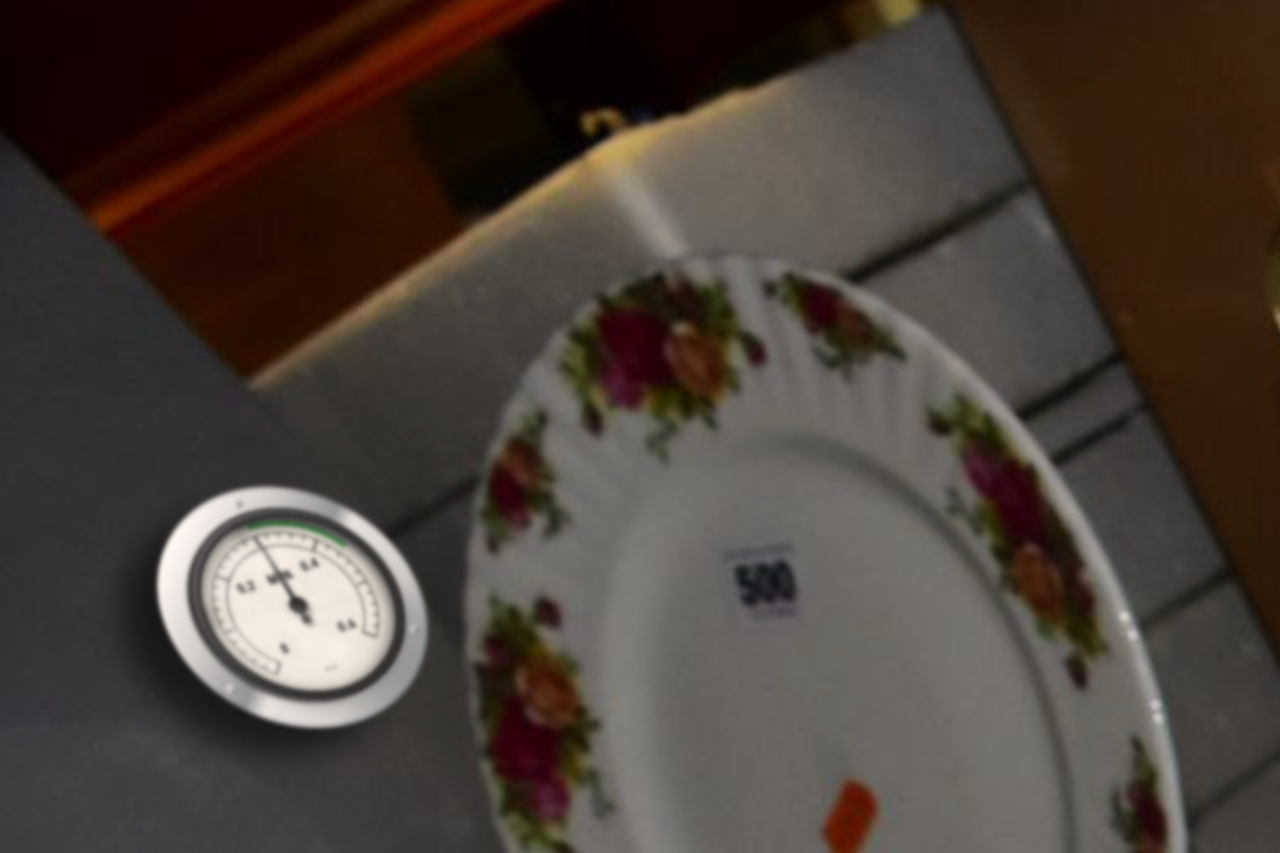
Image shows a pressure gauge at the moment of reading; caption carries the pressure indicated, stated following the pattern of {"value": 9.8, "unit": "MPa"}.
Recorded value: {"value": 0.3, "unit": "MPa"}
